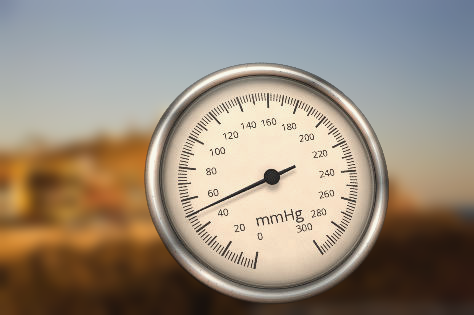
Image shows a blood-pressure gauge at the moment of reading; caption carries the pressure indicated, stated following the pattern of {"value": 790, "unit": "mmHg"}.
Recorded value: {"value": 50, "unit": "mmHg"}
